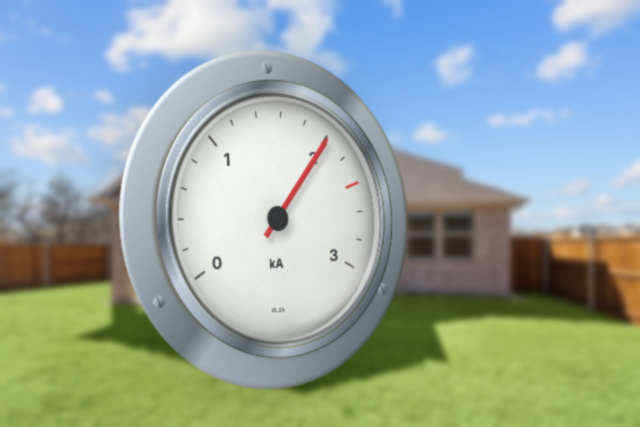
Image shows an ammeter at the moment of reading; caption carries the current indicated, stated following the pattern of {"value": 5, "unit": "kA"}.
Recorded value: {"value": 2, "unit": "kA"}
